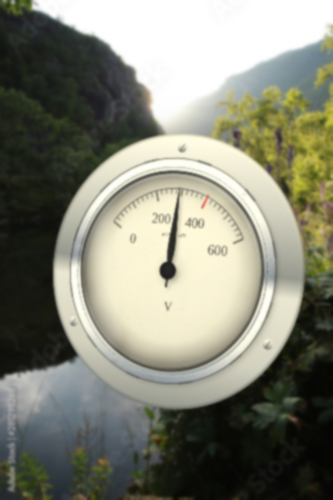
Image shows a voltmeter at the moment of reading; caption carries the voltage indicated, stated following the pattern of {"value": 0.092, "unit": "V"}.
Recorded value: {"value": 300, "unit": "V"}
